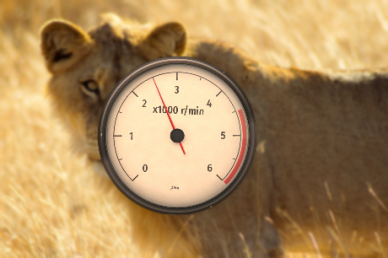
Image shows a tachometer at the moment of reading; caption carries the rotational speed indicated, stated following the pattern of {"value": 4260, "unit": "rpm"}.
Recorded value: {"value": 2500, "unit": "rpm"}
